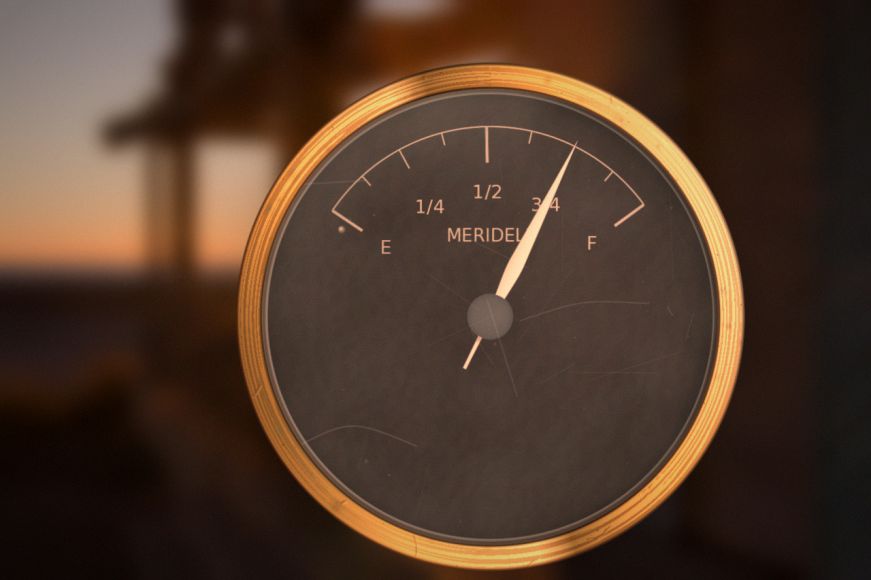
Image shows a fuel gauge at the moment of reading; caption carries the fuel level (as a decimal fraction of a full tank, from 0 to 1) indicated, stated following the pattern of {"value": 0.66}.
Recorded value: {"value": 0.75}
